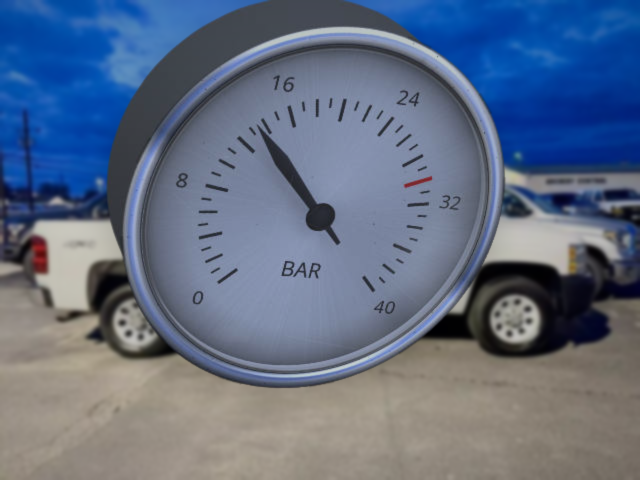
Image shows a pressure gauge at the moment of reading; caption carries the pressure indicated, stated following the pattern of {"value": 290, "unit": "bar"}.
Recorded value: {"value": 13.5, "unit": "bar"}
